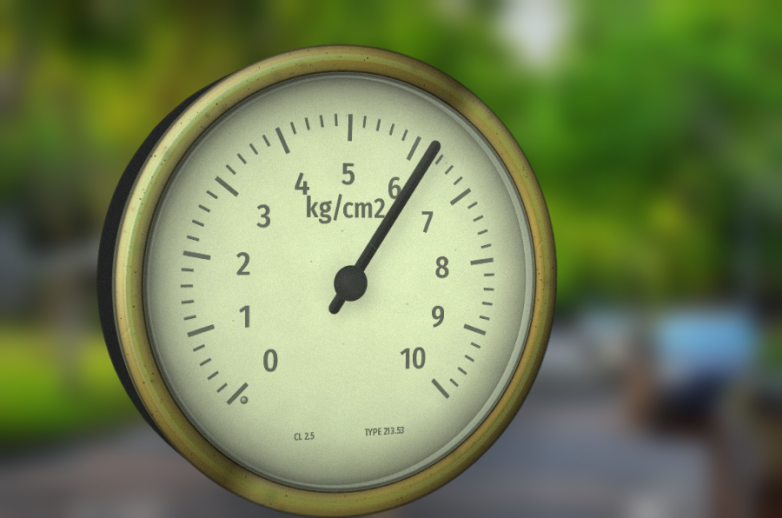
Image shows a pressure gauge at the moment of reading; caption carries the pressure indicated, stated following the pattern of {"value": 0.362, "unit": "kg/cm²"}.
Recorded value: {"value": 6.2, "unit": "kg/cm²"}
